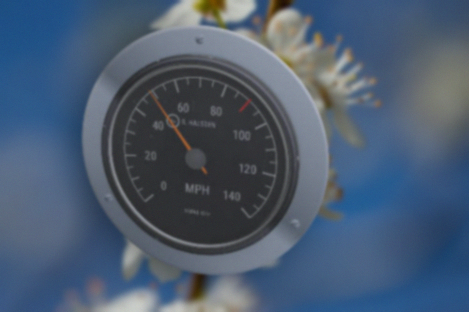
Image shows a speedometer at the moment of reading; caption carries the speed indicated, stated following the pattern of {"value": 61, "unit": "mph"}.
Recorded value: {"value": 50, "unit": "mph"}
